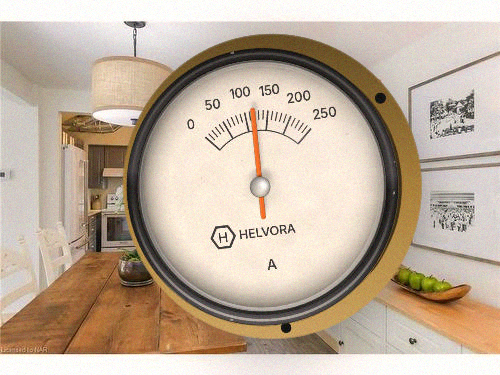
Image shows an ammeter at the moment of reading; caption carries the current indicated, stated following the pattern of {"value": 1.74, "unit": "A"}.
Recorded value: {"value": 120, "unit": "A"}
